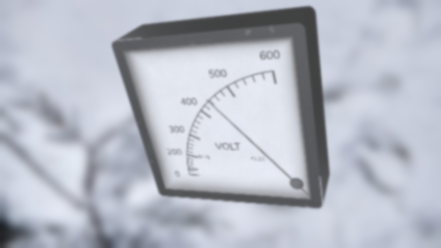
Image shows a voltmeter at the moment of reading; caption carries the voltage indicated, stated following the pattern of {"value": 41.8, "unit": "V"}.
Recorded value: {"value": 440, "unit": "V"}
